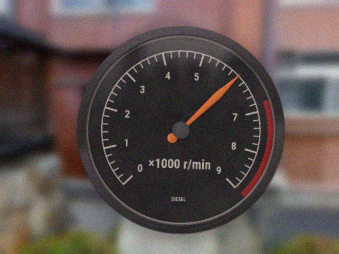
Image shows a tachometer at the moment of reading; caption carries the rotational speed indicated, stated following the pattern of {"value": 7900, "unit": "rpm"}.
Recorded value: {"value": 6000, "unit": "rpm"}
